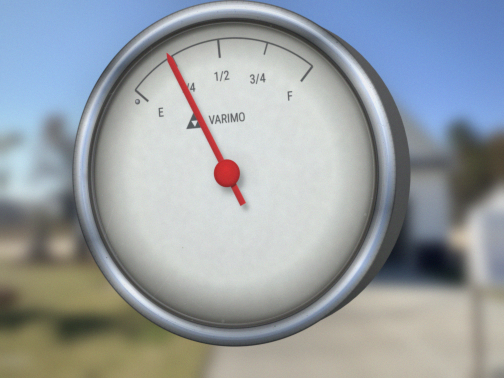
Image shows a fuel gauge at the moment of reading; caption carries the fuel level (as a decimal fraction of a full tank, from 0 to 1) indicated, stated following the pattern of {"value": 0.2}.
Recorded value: {"value": 0.25}
